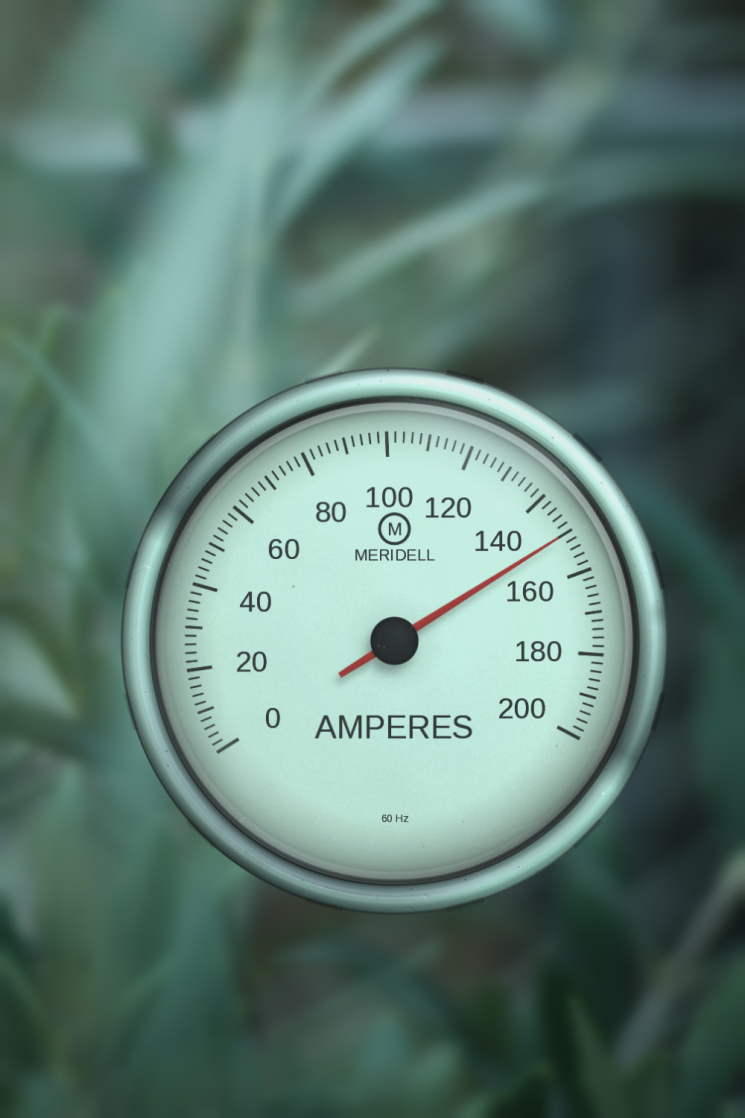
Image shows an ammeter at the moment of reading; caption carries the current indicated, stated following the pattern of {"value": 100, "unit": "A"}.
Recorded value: {"value": 150, "unit": "A"}
